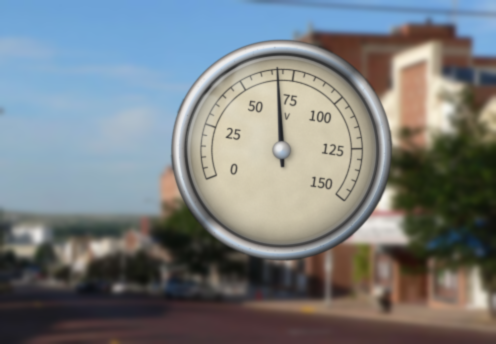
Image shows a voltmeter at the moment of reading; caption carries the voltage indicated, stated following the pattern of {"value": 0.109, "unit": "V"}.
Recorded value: {"value": 67.5, "unit": "V"}
